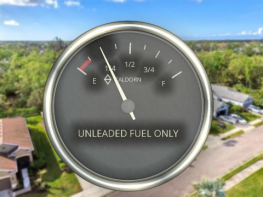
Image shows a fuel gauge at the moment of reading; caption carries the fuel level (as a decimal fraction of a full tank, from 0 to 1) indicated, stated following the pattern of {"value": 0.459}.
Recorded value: {"value": 0.25}
